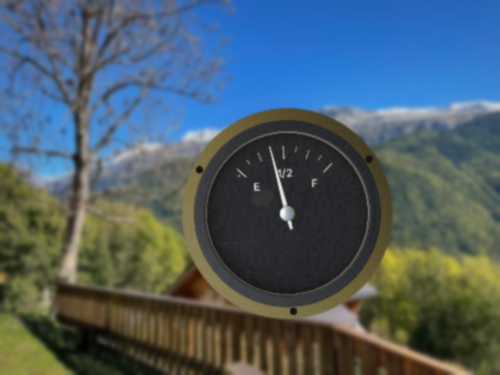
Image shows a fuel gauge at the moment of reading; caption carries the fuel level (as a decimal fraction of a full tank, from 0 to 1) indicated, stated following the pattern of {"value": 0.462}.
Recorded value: {"value": 0.375}
